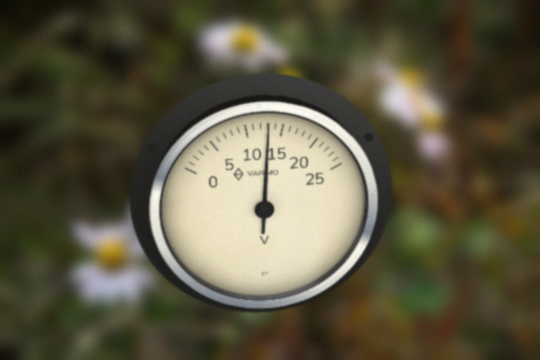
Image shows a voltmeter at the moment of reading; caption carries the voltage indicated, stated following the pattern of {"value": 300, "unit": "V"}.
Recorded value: {"value": 13, "unit": "V"}
